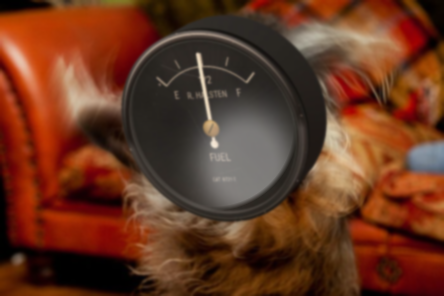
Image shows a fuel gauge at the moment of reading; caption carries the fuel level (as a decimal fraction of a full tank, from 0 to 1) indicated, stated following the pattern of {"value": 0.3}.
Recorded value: {"value": 0.5}
